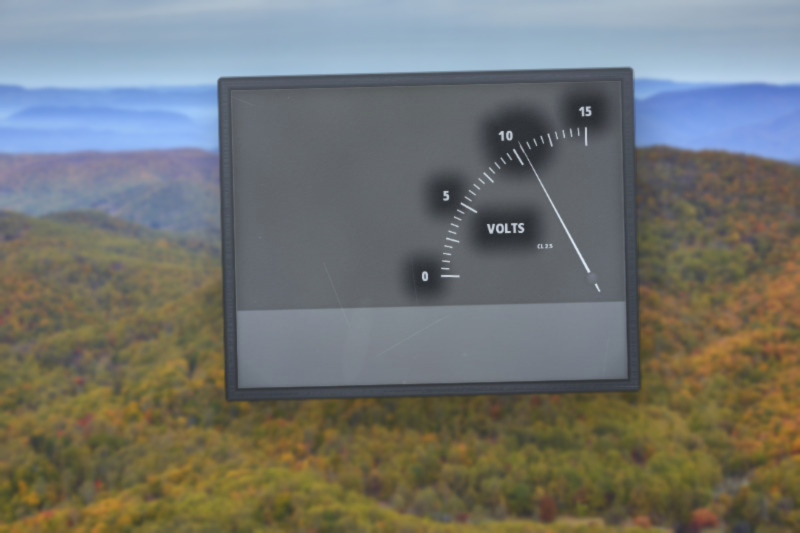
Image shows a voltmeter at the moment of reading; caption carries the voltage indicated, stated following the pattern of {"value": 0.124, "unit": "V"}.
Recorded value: {"value": 10.5, "unit": "V"}
